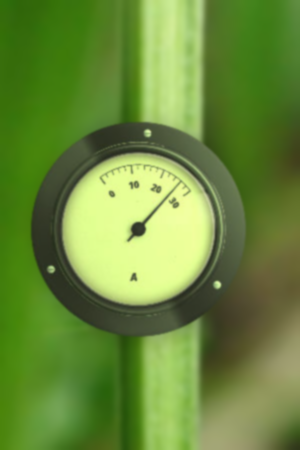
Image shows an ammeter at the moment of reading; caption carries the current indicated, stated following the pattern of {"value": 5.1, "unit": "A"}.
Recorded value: {"value": 26, "unit": "A"}
